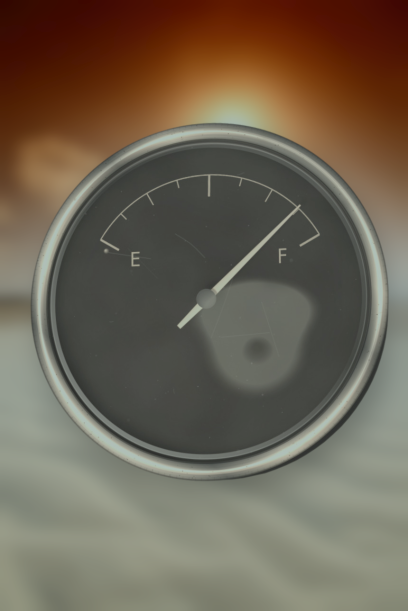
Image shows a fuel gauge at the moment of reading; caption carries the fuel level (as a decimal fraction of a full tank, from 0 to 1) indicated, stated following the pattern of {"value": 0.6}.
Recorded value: {"value": 0.875}
